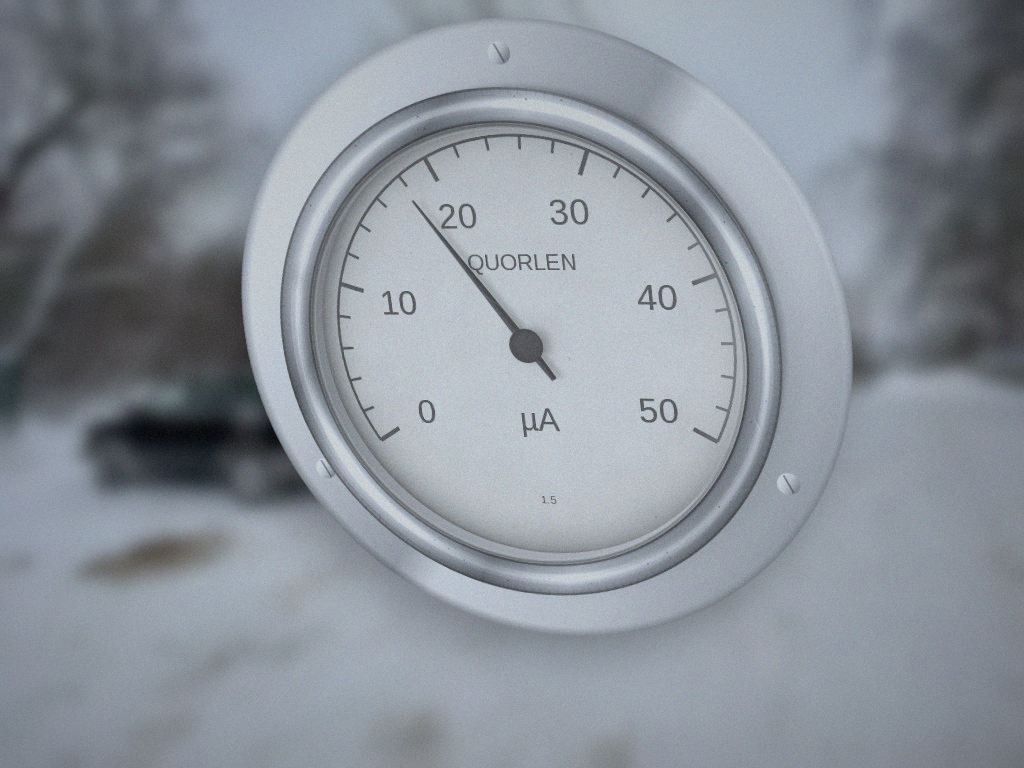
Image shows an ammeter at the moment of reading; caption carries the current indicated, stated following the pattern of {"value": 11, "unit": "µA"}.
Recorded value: {"value": 18, "unit": "µA"}
